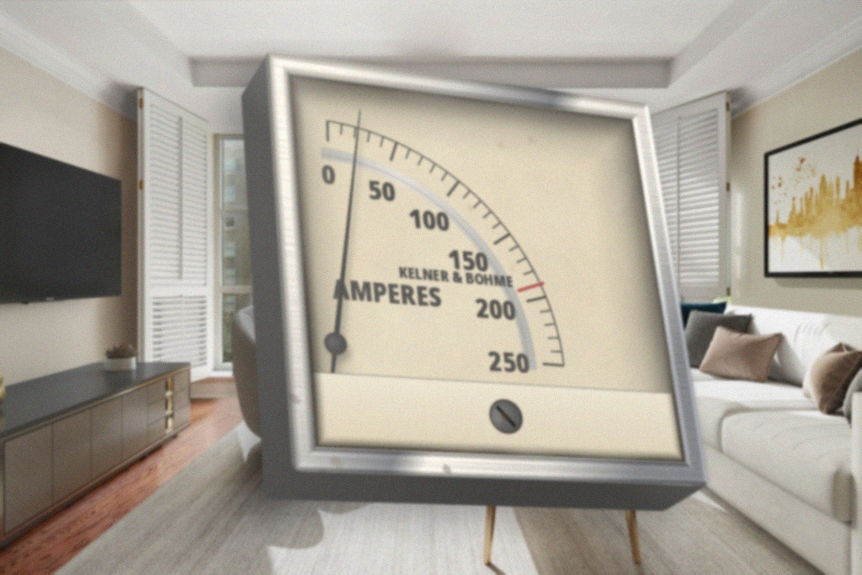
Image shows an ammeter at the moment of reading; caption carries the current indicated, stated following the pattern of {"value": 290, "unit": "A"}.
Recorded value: {"value": 20, "unit": "A"}
